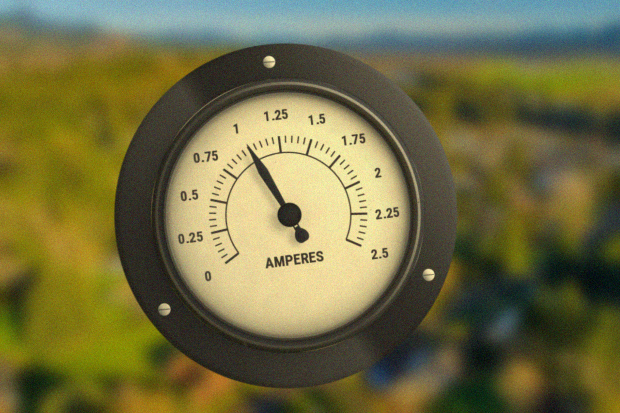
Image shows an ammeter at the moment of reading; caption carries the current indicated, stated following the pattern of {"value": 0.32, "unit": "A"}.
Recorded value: {"value": 1, "unit": "A"}
